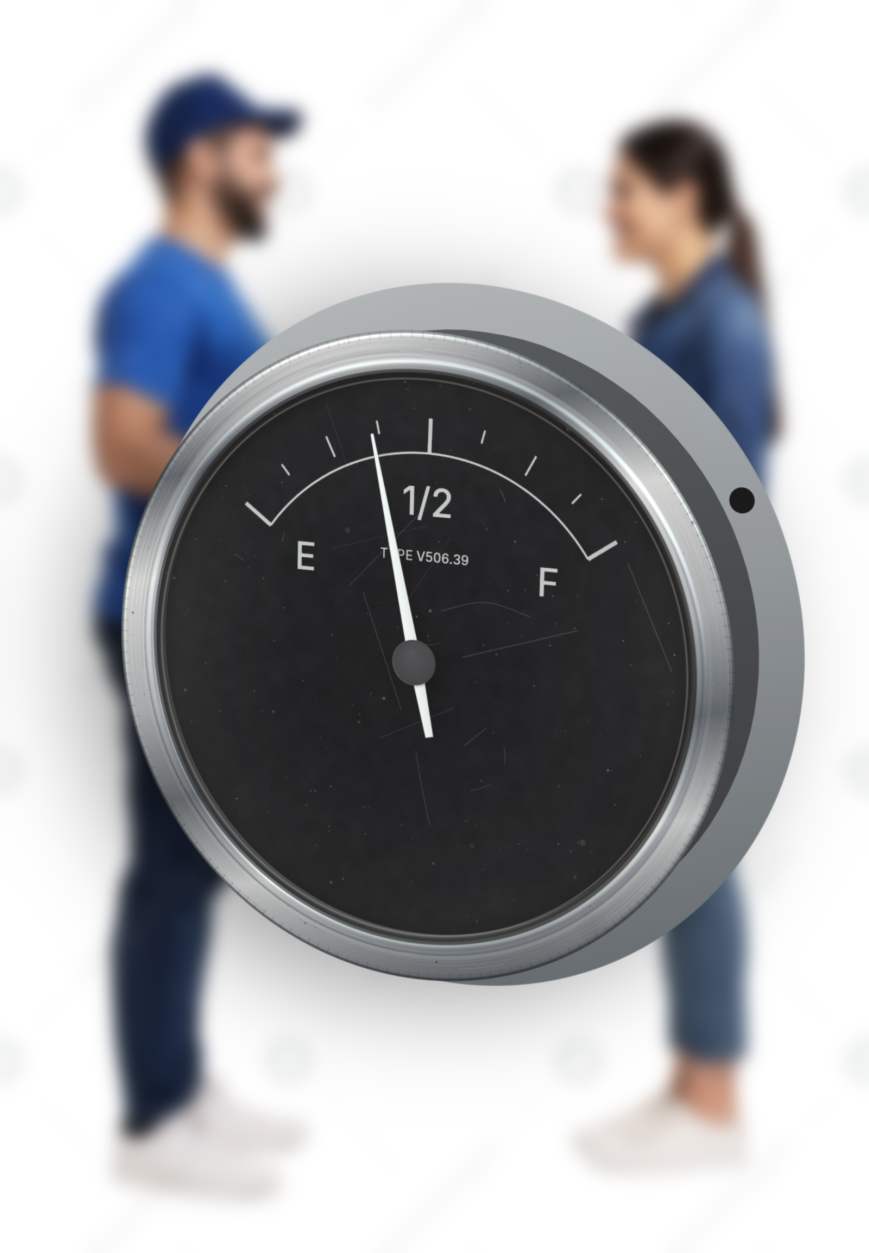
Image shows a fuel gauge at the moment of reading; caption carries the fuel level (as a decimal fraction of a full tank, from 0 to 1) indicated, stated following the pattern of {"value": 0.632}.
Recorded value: {"value": 0.375}
